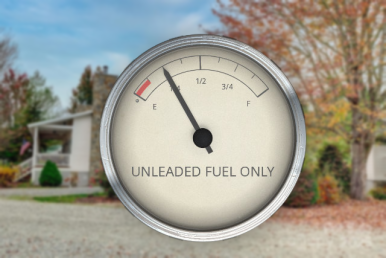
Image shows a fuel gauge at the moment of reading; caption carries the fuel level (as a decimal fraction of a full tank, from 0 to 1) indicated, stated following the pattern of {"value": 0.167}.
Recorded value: {"value": 0.25}
